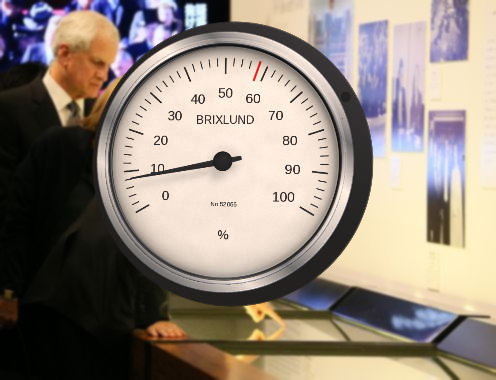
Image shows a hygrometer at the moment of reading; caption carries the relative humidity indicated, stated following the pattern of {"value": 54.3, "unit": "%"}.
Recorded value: {"value": 8, "unit": "%"}
